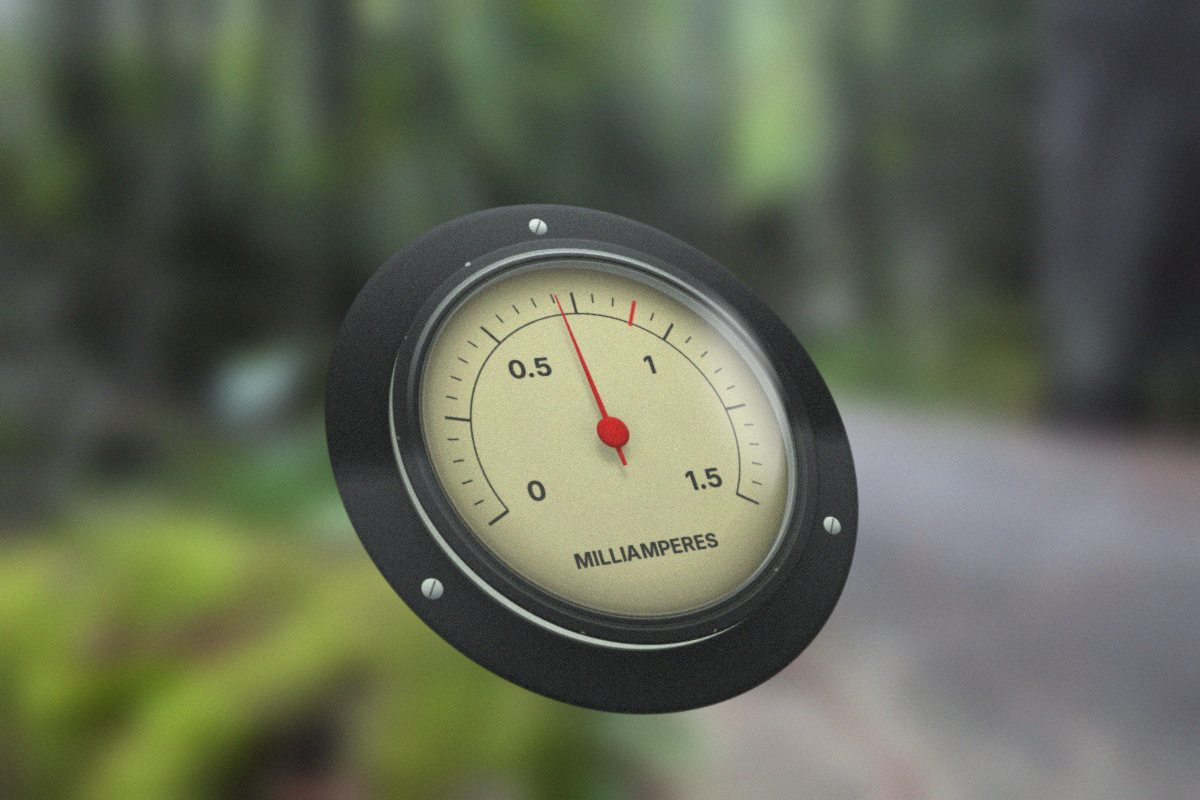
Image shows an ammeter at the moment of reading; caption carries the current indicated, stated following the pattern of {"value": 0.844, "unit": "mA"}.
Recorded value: {"value": 0.7, "unit": "mA"}
